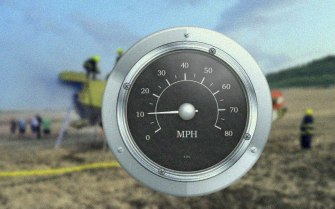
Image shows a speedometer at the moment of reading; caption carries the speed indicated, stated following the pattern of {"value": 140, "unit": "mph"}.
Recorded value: {"value": 10, "unit": "mph"}
